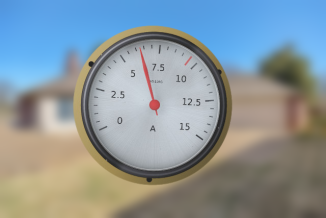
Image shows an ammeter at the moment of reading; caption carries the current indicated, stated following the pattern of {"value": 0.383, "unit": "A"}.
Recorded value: {"value": 6.25, "unit": "A"}
